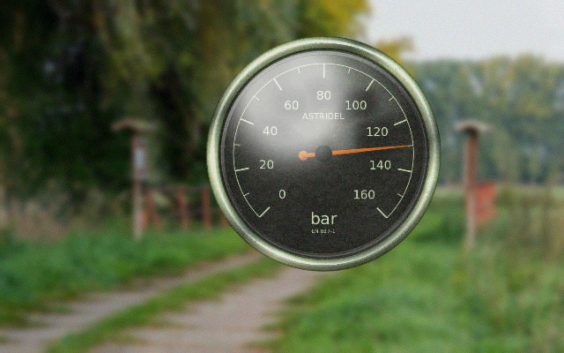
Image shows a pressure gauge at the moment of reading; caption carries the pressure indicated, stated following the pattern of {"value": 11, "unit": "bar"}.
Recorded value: {"value": 130, "unit": "bar"}
